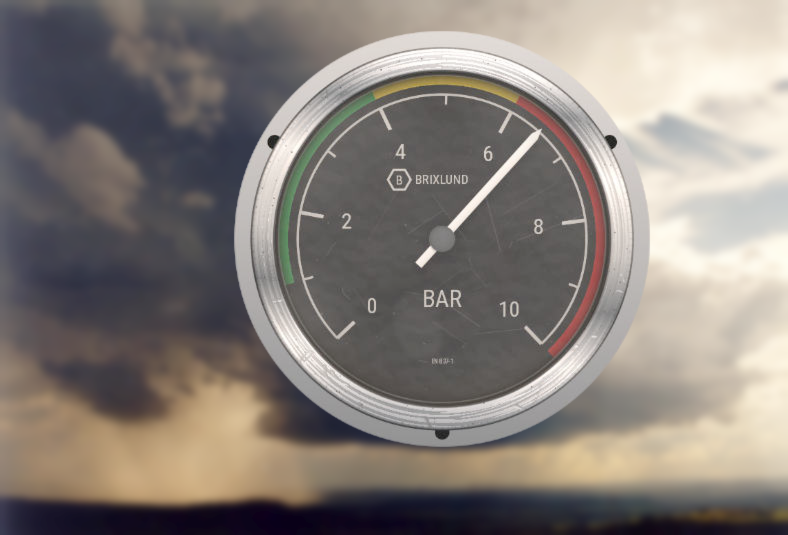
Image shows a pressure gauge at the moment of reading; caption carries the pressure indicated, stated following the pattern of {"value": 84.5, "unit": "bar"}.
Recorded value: {"value": 6.5, "unit": "bar"}
